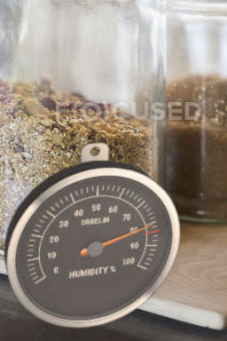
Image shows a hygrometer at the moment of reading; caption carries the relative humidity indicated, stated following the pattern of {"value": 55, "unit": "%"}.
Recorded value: {"value": 80, "unit": "%"}
